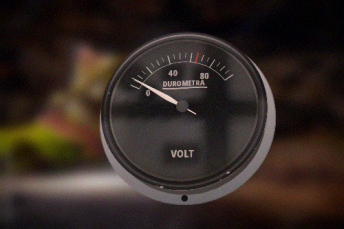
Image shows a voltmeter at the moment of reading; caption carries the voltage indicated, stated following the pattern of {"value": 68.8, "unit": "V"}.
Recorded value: {"value": 5, "unit": "V"}
